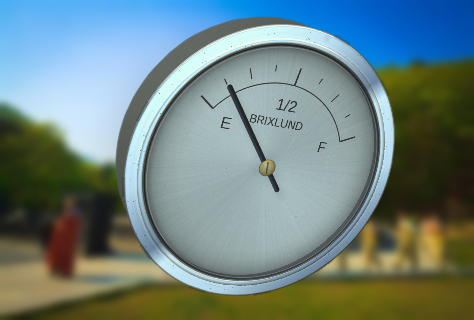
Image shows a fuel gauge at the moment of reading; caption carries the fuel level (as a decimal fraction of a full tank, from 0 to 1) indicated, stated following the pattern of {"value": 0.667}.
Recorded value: {"value": 0.125}
